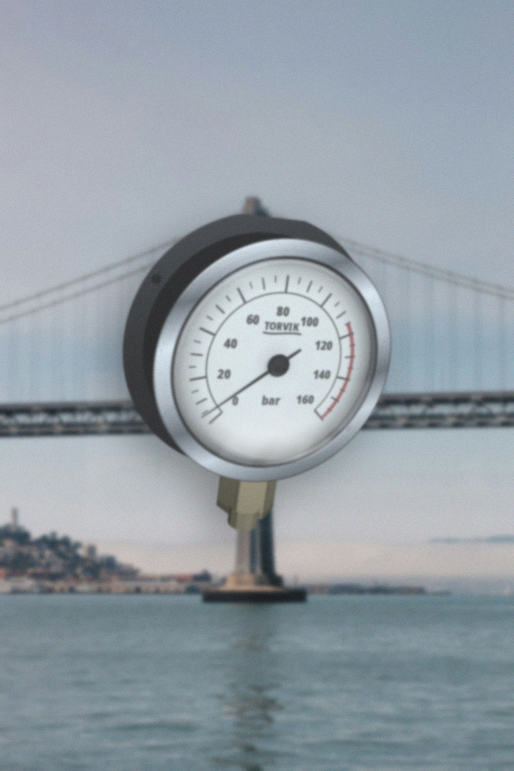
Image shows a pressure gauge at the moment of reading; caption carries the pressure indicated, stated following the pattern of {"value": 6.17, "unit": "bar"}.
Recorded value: {"value": 5, "unit": "bar"}
